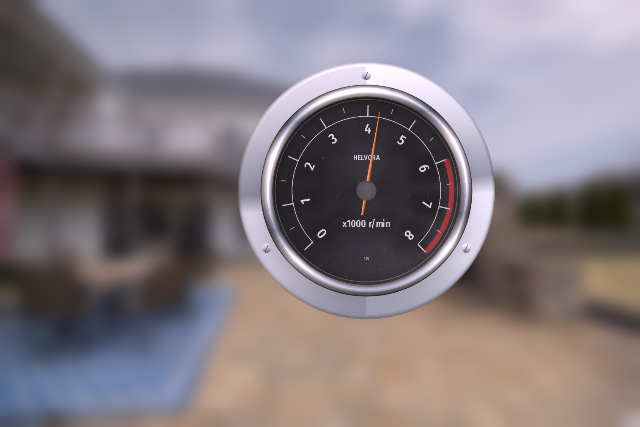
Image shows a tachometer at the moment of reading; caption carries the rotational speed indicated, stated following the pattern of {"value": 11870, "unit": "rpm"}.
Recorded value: {"value": 4250, "unit": "rpm"}
